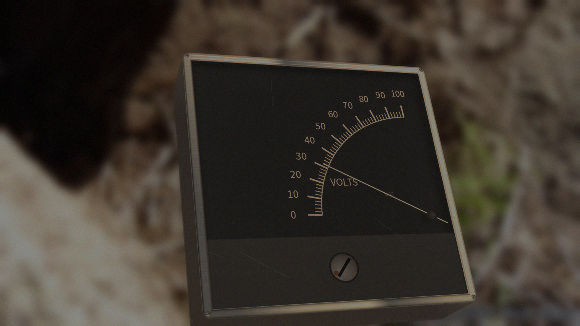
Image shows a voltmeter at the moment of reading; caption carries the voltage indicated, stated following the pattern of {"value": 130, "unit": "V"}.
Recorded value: {"value": 30, "unit": "V"}
